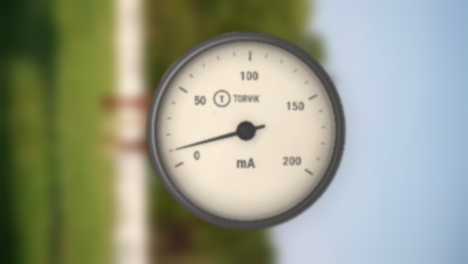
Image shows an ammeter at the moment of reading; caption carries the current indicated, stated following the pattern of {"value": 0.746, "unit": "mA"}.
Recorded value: {"value": 10, "unit": "mA"}
